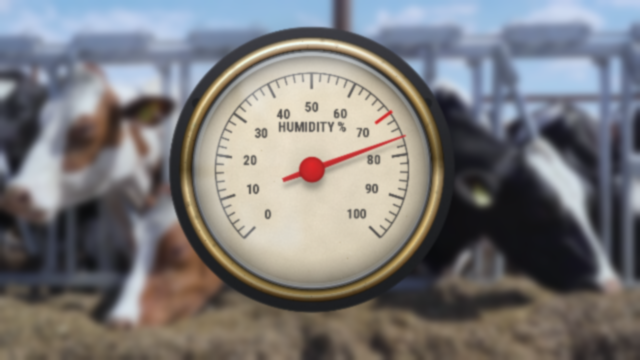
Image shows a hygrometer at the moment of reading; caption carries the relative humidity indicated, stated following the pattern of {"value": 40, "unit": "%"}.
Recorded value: {"value": 76, "unit": "%"}
